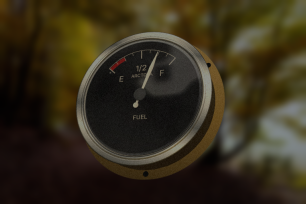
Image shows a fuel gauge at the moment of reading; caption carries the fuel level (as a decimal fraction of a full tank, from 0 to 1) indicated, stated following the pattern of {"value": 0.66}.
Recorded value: {"value": 0.75}
